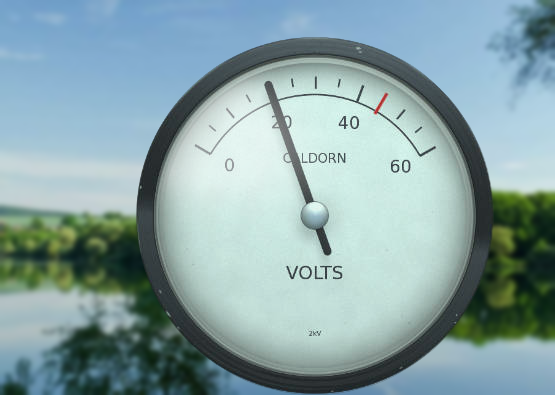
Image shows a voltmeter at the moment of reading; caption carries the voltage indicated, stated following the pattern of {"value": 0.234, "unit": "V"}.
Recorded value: {"value": 20, "unit": "V"}
